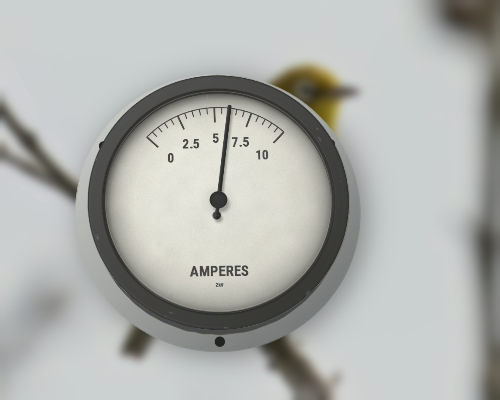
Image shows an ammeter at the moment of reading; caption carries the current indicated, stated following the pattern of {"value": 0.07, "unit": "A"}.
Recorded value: {"value": 6, "unit": "A"}
